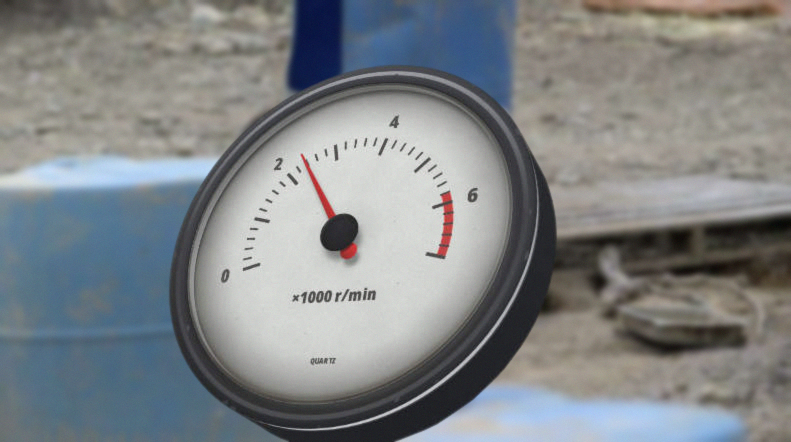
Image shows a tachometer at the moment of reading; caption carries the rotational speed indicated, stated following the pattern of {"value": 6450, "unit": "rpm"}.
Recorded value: {"value": 2400, "unit": "rpm"}
